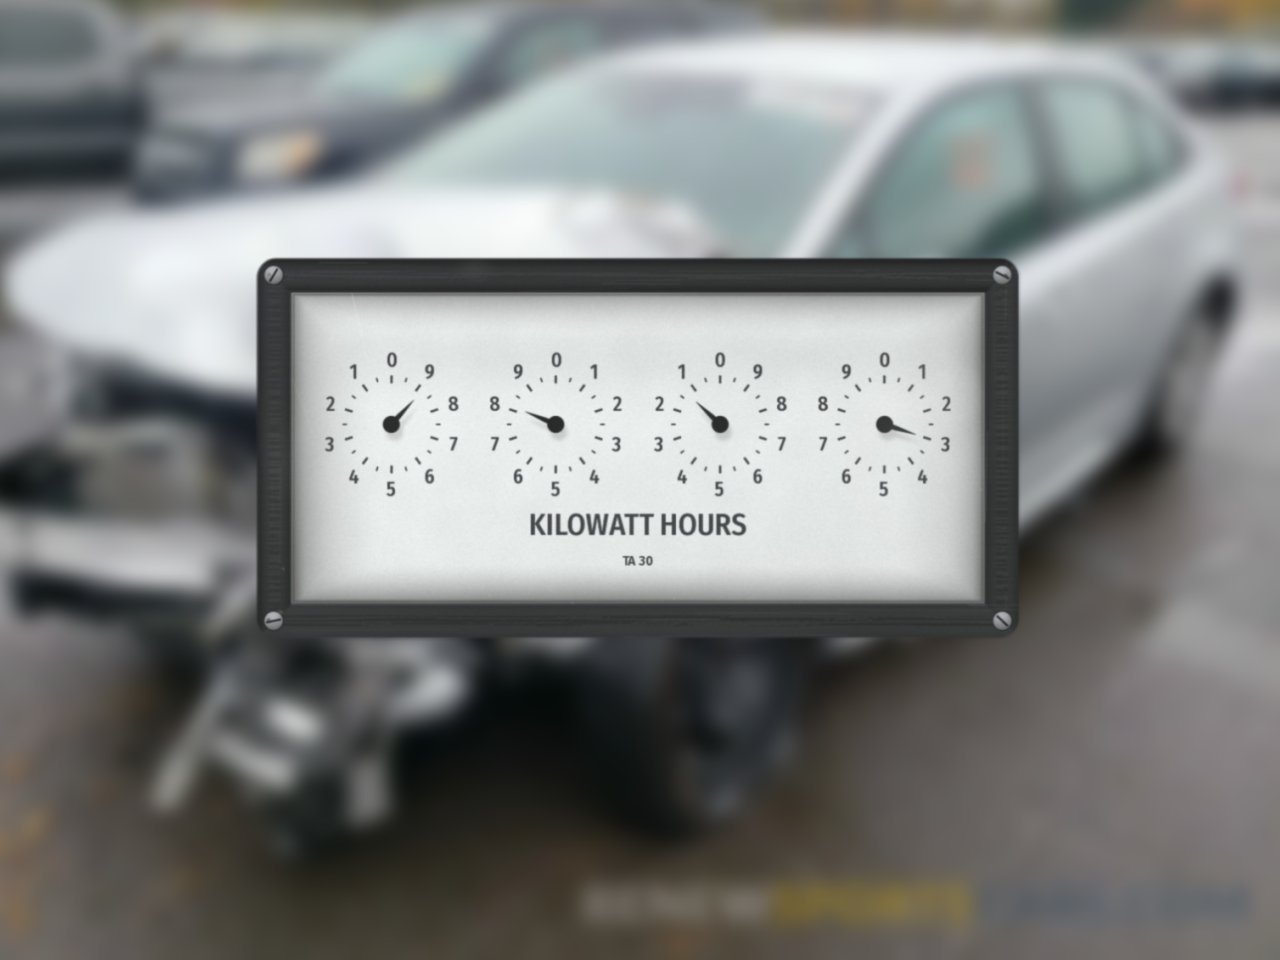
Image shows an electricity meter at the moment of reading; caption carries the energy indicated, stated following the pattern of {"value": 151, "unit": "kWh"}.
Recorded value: {"value": 8813, "unit": "kWh"}
